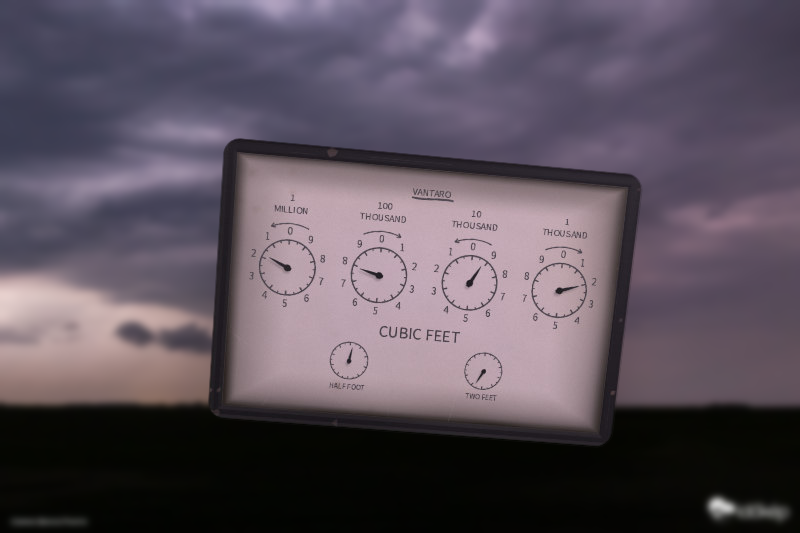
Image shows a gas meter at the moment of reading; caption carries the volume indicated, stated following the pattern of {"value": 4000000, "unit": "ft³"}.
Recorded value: {"value": 179200, "unit": "ft³"}
